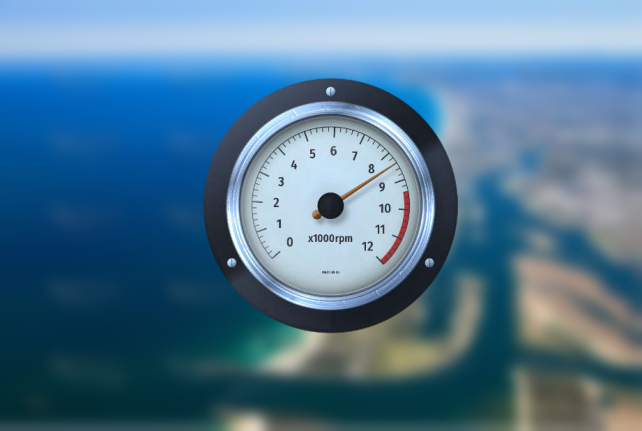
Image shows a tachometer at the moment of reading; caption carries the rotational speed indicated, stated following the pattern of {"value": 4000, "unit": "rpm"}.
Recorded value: {"value": 8400, "unit": "rpm"}
